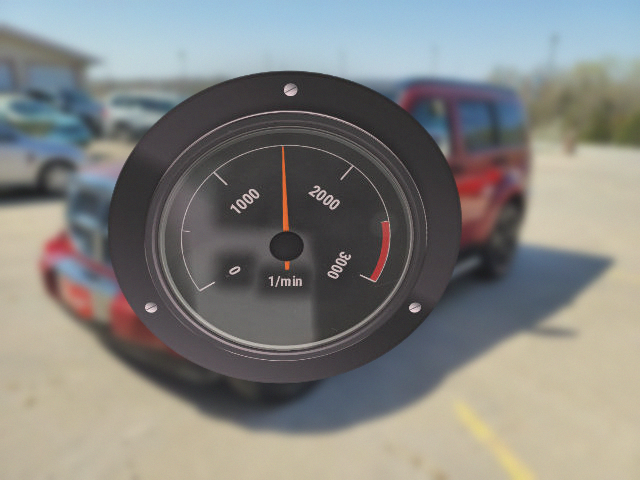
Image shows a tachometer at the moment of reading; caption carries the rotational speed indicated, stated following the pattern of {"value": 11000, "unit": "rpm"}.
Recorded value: {"value": 1500, "unit": "rpm"}
